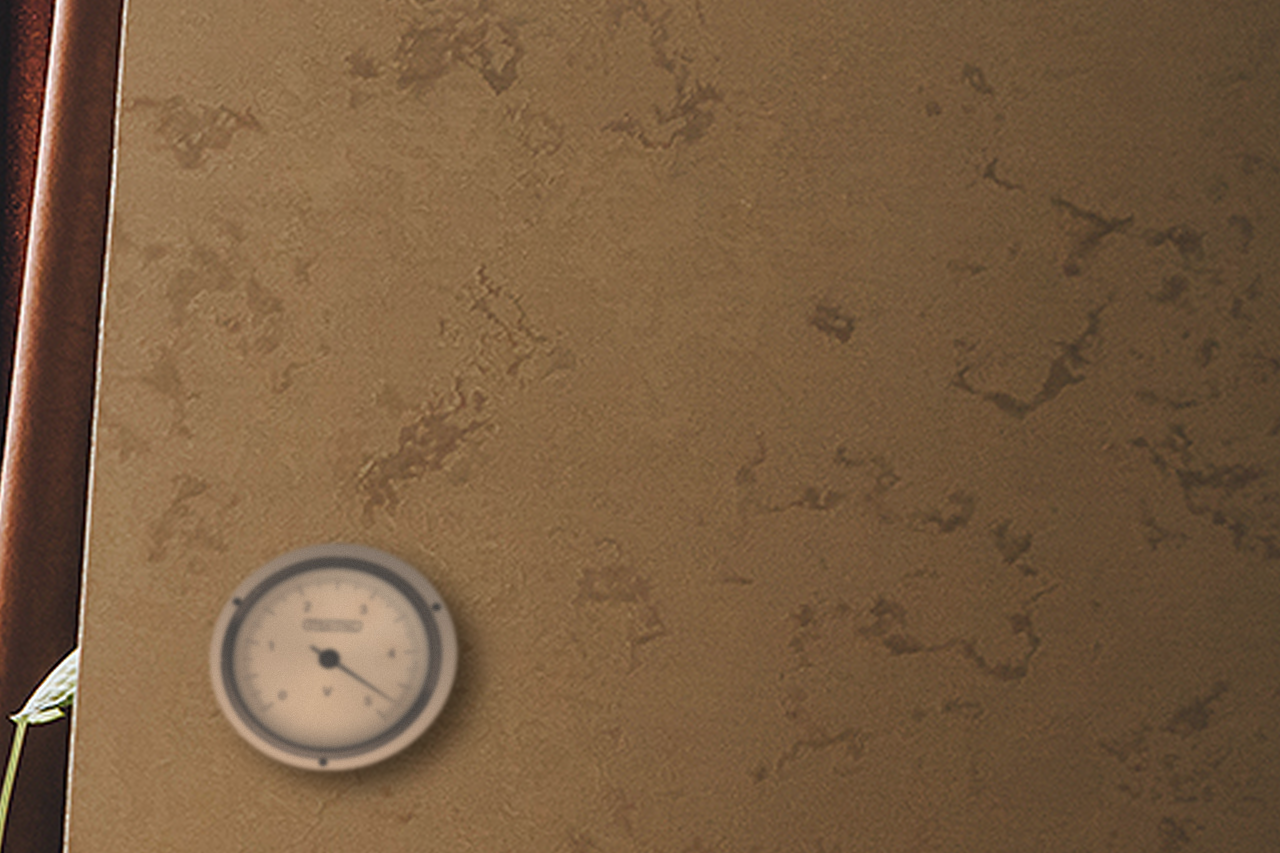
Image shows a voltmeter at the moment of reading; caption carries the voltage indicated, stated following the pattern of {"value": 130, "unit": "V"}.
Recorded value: {"value": 4.75, "unit": "V"}
